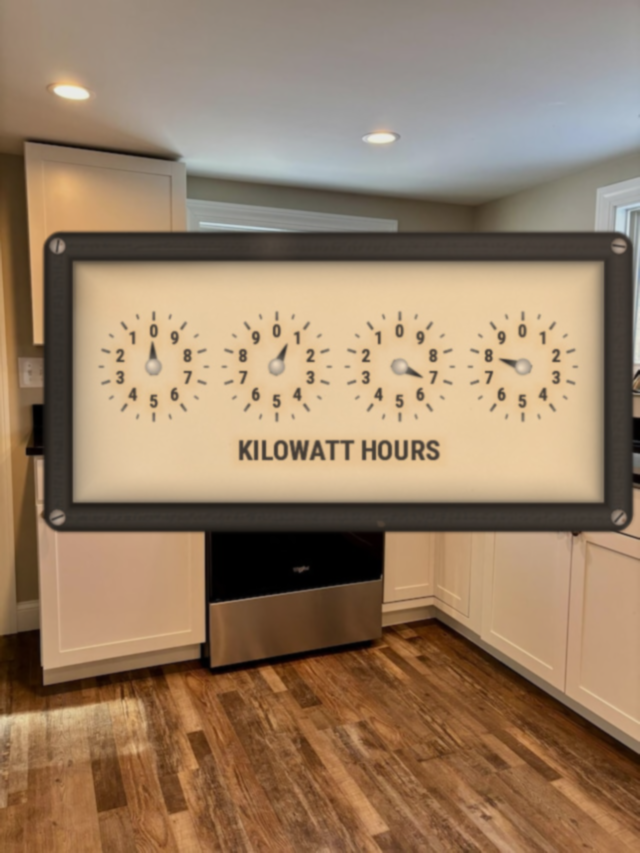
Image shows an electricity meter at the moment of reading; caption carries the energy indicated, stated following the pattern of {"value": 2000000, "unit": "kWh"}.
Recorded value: {"value": 68, "unit": "kWh"}
